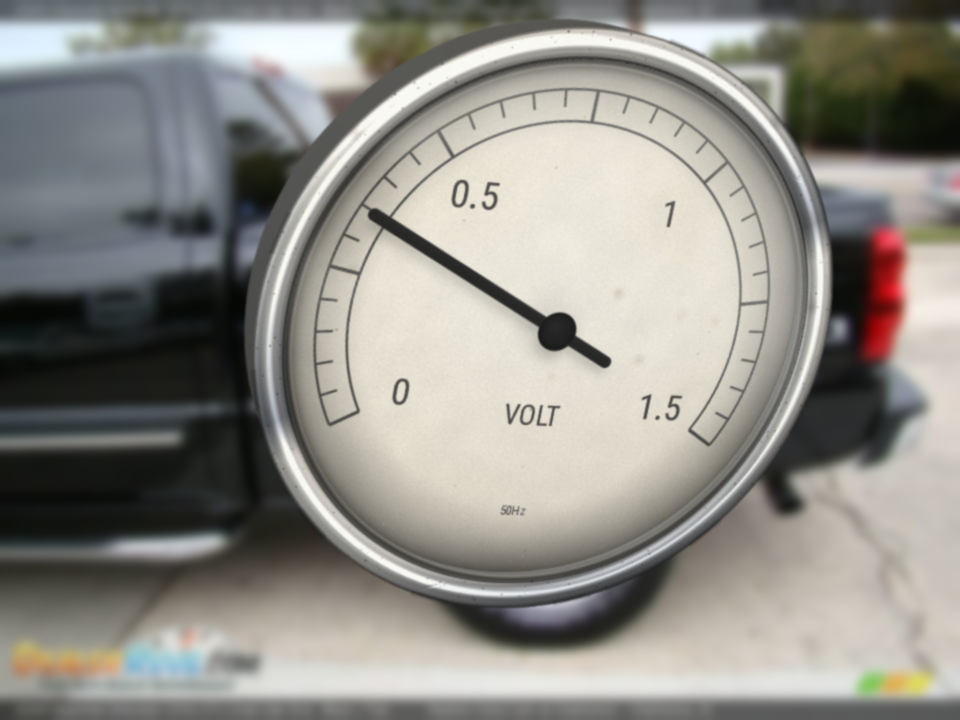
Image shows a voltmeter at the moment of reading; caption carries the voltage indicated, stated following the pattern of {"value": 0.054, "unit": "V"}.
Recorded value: {"value": 0.35, "unit": "V"}
